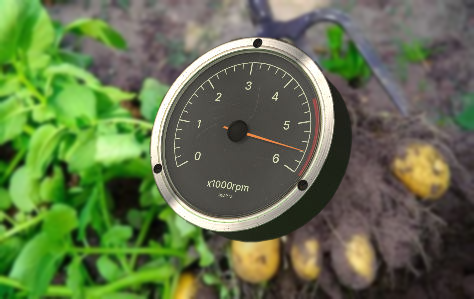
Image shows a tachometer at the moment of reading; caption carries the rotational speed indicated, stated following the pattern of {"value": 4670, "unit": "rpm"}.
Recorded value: {"value": 5600, "unit": "rpm"}
